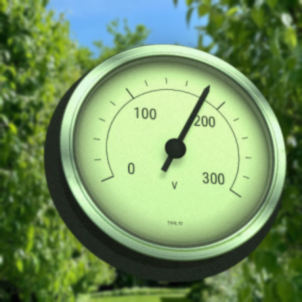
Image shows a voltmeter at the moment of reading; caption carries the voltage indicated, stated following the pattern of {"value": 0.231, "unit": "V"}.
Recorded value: {"value": 180, "unit": "V"}
